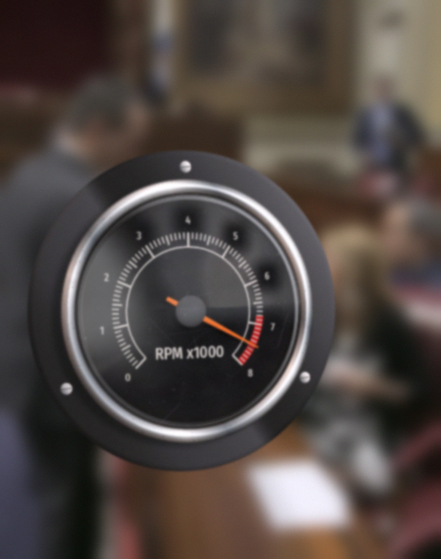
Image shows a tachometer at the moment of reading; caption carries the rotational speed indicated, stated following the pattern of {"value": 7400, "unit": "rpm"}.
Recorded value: {"value": 7500, "unit": "rpm"}
